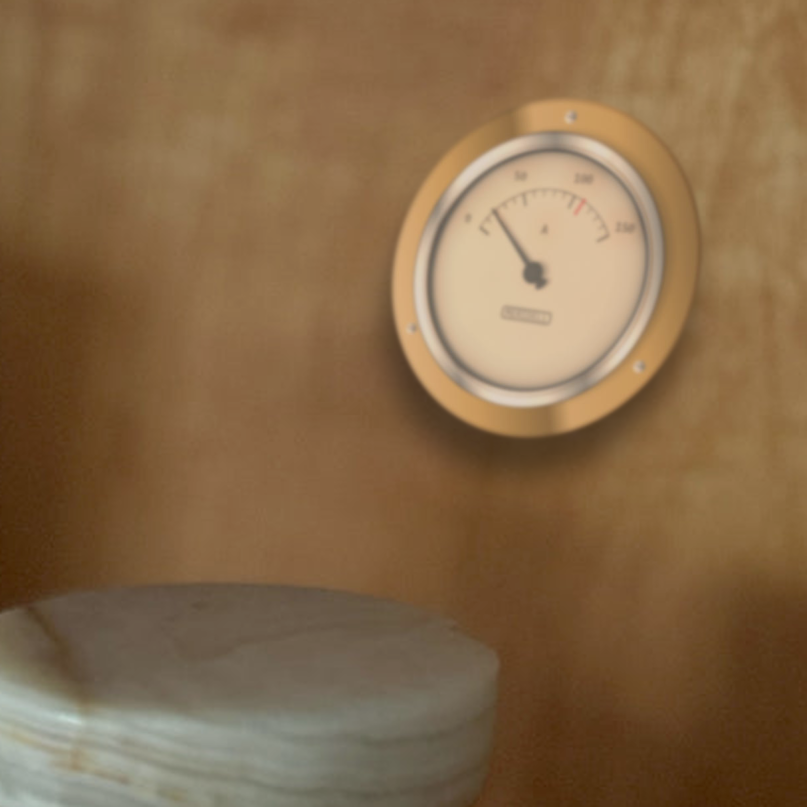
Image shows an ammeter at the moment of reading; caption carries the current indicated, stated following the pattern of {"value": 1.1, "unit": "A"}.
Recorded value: {"value": 20, "unit": "A"}
